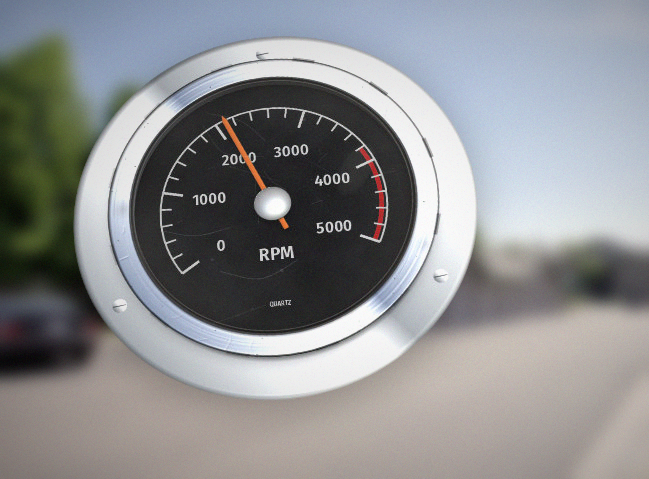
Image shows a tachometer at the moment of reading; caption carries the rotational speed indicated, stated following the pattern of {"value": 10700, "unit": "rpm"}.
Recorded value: {"value": 2100, "unit": "rpm"}
